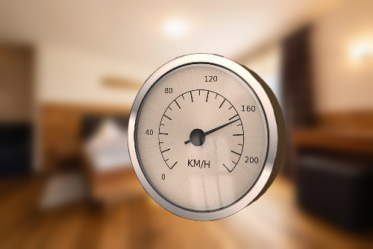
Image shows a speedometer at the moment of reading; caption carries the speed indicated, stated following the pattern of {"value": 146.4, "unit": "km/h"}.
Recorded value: {"value": 165, "unit": "km/h"}
